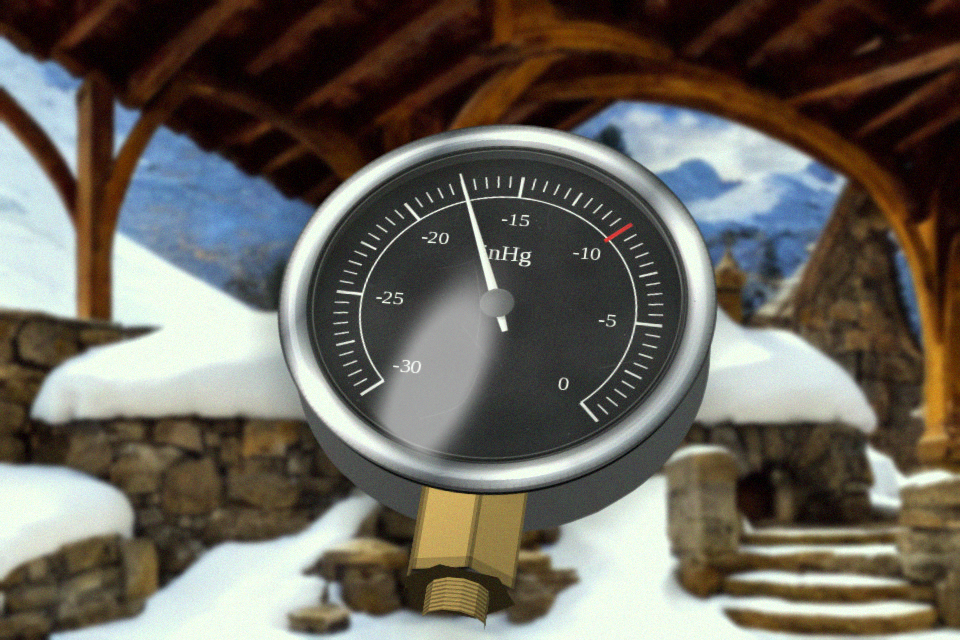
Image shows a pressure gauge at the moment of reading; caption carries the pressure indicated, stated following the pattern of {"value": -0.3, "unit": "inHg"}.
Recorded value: {"value": -17.5, "unit": "inHg"}
